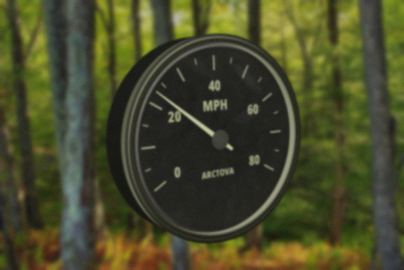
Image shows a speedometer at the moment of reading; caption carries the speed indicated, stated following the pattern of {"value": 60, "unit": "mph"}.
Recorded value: {"value": 22.5, "unit": "mph"}
